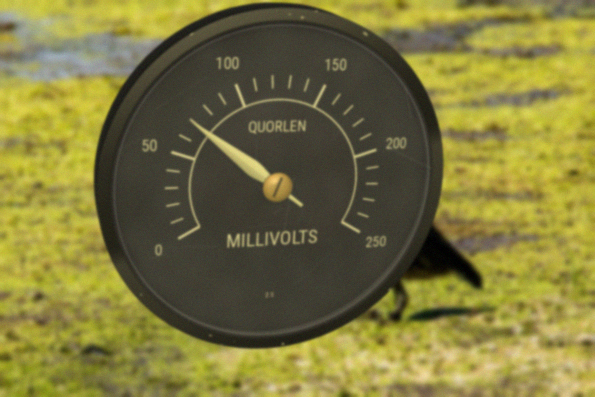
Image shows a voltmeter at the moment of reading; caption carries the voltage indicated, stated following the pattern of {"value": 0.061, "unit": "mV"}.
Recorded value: {"value": 70, "unit": "mV"}
